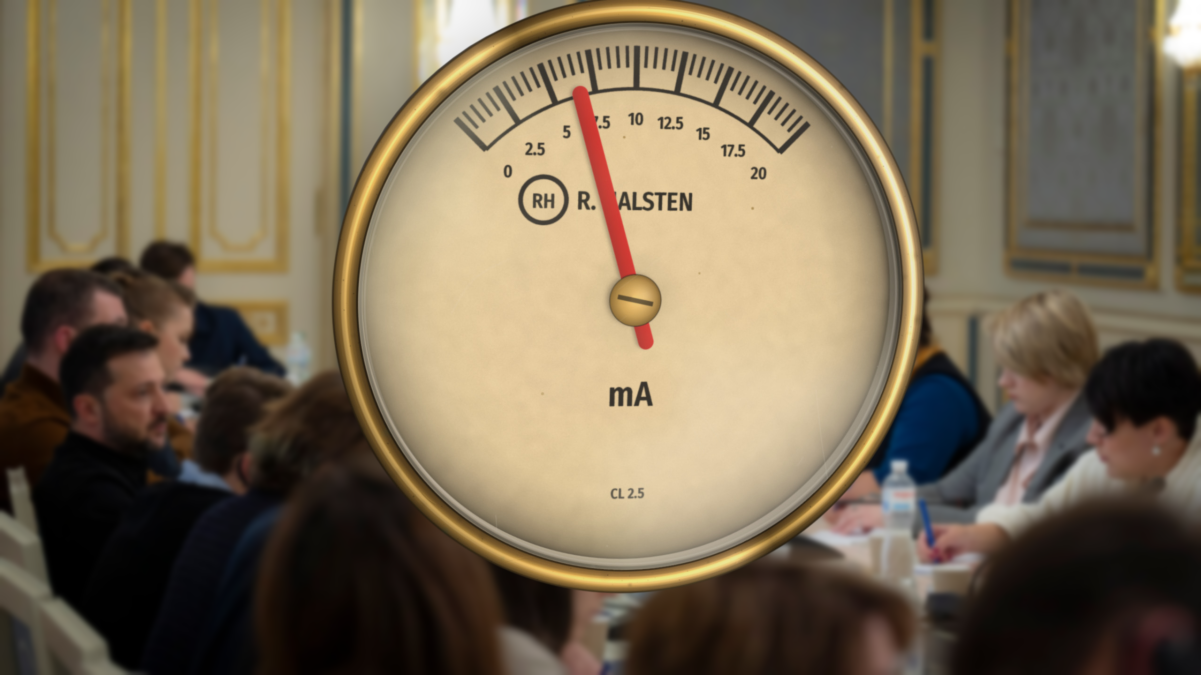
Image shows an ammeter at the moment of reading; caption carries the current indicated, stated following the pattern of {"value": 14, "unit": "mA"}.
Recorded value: {"value": 6.5, "unit": "mA"}
